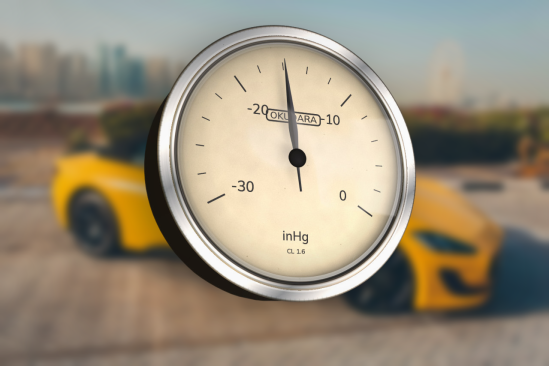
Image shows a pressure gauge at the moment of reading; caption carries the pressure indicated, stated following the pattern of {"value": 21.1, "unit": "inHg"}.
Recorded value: {"value": -16, "unit": "inHg"}
